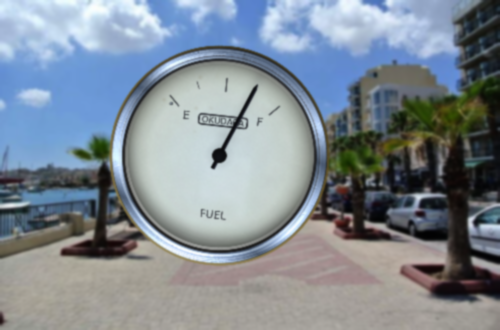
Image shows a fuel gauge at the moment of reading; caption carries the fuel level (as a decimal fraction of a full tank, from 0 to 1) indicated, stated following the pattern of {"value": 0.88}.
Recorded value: {"value": 0.75}
